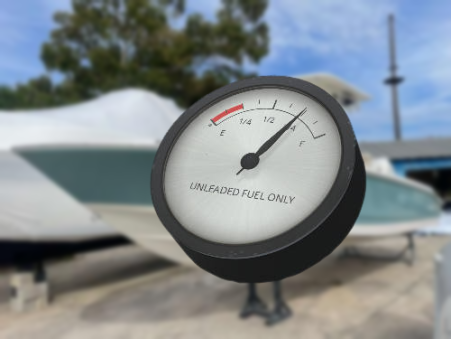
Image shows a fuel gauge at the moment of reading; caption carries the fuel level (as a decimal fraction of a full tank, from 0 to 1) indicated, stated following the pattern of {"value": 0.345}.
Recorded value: {"value": 0.75}
